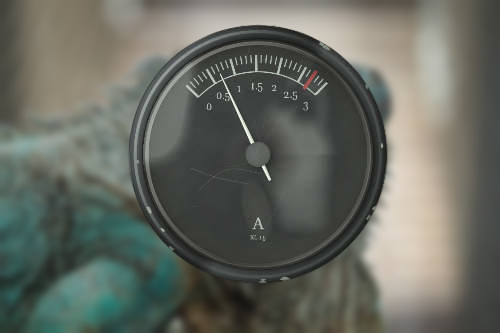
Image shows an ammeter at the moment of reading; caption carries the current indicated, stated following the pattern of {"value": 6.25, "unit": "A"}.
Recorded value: {"value": 0.7, "unit": "A"}
